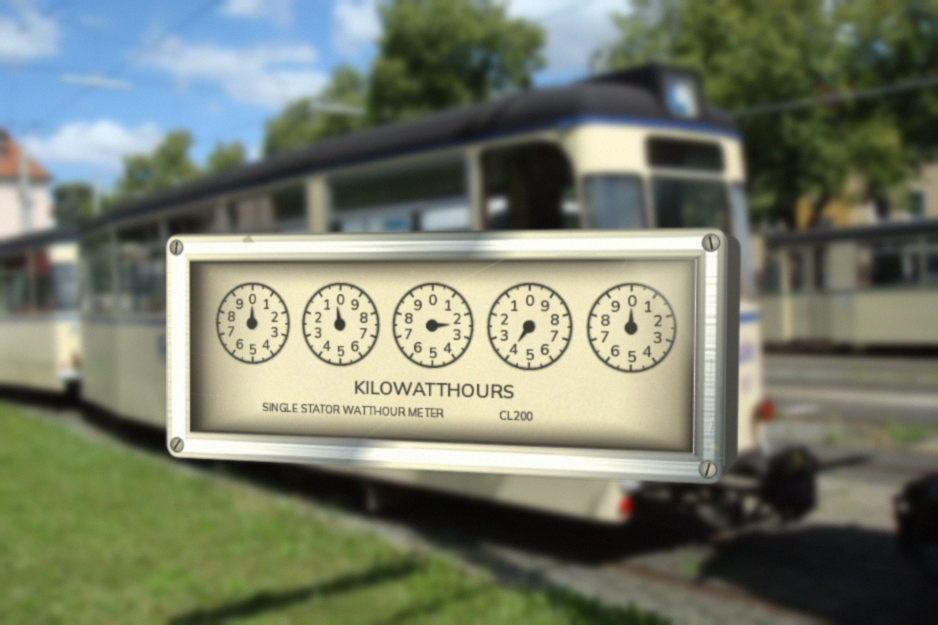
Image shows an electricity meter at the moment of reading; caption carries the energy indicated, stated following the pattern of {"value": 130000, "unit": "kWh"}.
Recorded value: {"value": 240, "unit": "kWh"}
